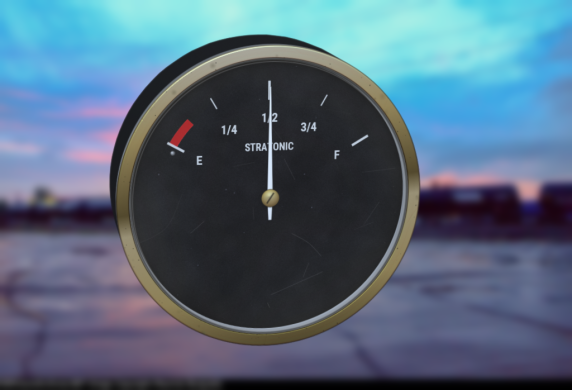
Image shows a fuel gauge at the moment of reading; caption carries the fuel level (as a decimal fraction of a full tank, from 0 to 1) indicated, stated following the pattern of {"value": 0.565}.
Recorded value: {"value": 0.5}
